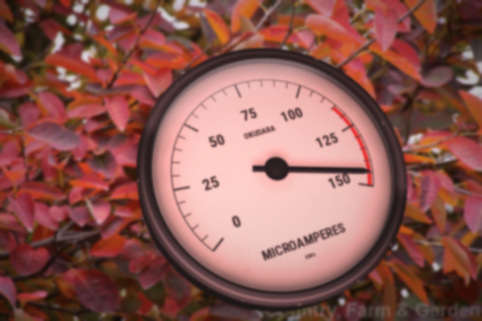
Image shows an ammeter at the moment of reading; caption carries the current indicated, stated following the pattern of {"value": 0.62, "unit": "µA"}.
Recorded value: {"value": 145, "unit": "µA"}
